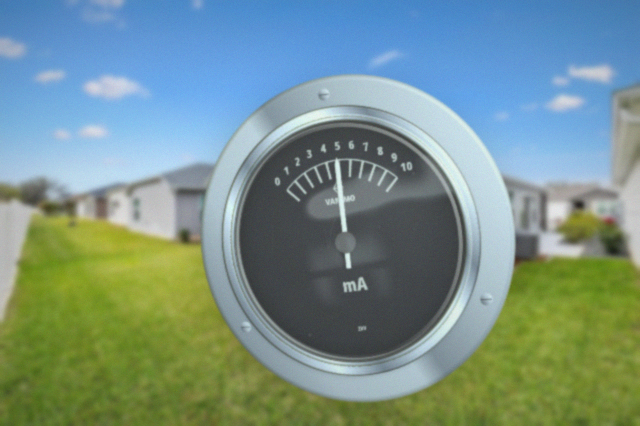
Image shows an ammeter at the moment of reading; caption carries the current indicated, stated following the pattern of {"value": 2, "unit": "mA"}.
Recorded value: {"value": 5, "unit": "mA"}
